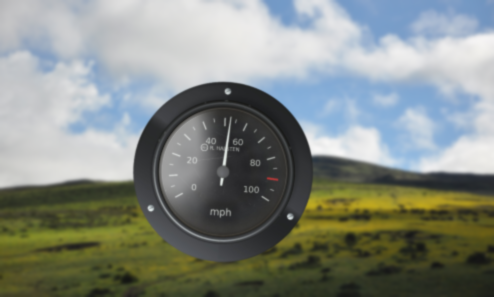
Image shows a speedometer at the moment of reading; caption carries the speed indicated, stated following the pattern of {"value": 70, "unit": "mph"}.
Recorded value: {"value": 52.5, "unit": "mph"}
